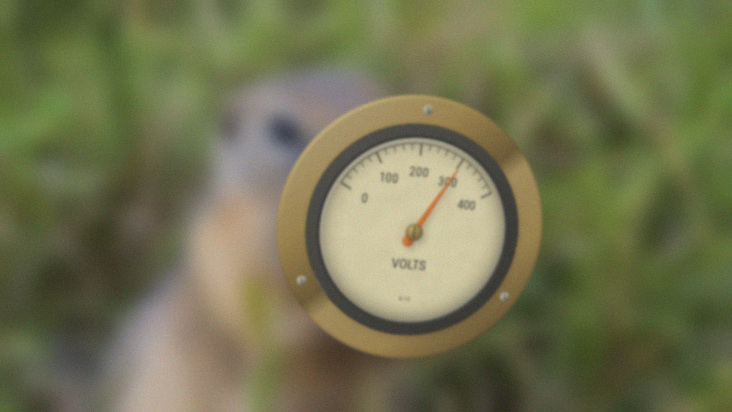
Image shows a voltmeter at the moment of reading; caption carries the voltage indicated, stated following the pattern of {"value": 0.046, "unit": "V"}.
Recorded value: {"value": 300, "unit": "V"}
